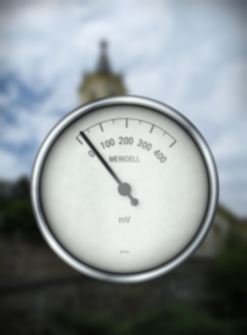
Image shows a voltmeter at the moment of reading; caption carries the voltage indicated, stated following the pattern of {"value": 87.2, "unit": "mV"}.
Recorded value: {"value": 25, "unit": "mV"}
